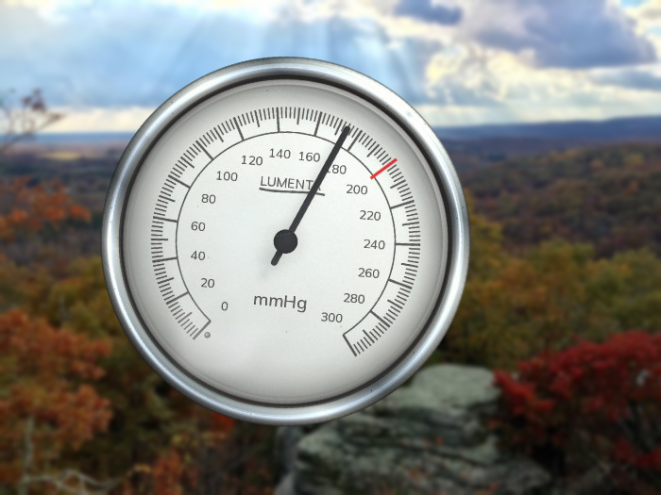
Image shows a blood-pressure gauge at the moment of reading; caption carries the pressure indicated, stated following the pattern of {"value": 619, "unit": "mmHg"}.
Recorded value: {"value": 174, "unit": "mmHg"}
